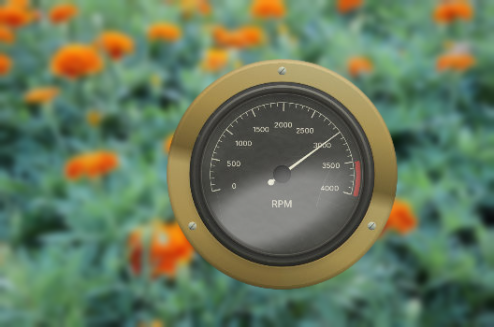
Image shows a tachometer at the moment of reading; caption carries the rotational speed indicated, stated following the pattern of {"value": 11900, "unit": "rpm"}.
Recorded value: {"value": 3000, "unit": "rpm"}
